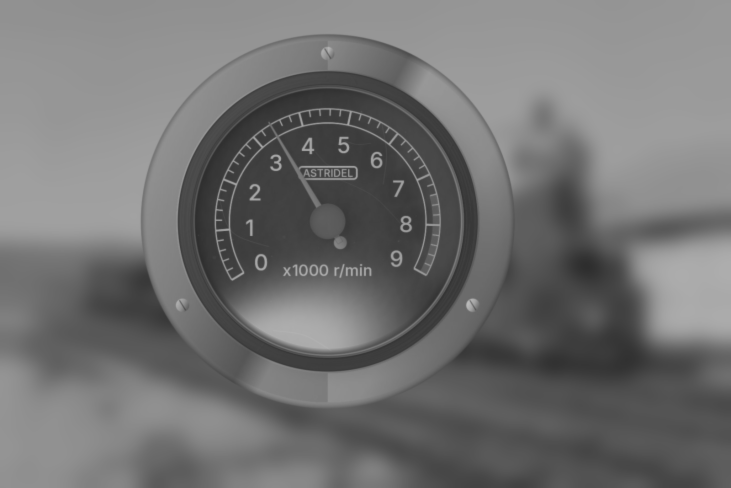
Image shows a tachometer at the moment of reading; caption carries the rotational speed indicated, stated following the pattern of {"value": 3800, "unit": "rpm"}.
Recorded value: {"value": 3400, "unit": "rpm"}
